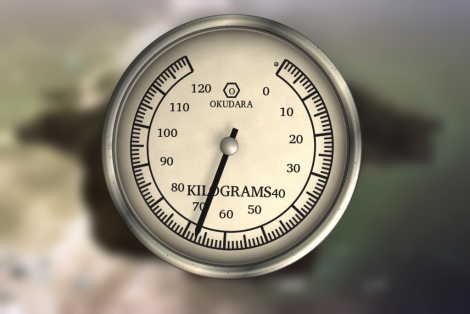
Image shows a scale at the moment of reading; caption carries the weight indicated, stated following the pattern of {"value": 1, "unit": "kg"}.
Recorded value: {"value": 67, "unit": "kg"}
